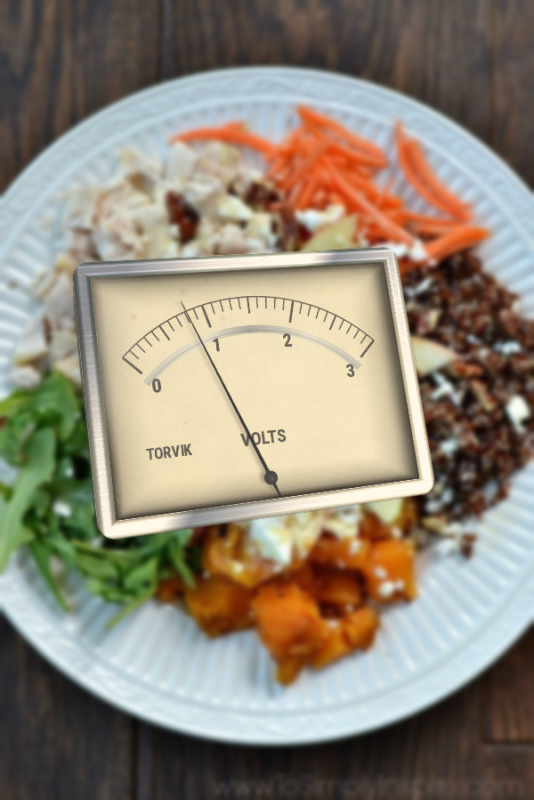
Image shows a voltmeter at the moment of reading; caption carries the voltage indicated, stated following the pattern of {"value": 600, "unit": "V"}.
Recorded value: {"value": 0.8, "unit": "V"}
